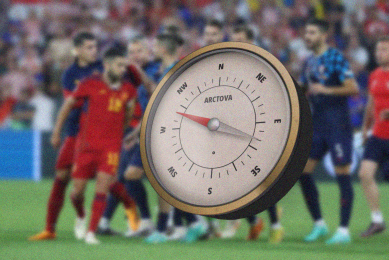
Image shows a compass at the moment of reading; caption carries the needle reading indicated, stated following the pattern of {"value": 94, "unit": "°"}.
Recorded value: {"value": 290, "unit": "°"}
